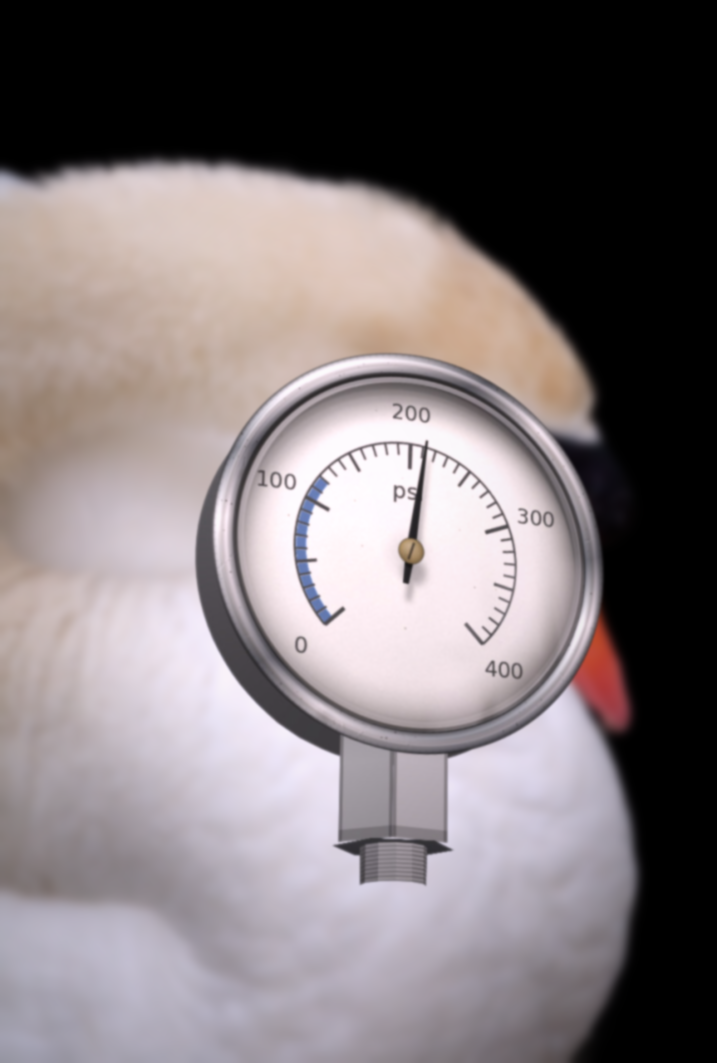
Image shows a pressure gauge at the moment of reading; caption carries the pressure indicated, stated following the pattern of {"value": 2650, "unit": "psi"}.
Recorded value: {"value": 210, "unit": "psi"}
